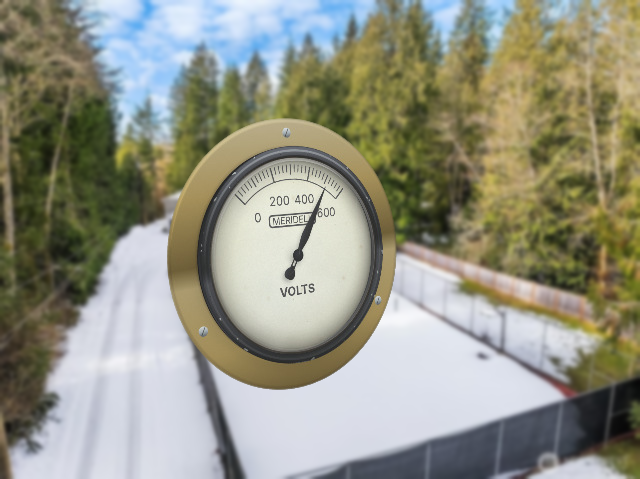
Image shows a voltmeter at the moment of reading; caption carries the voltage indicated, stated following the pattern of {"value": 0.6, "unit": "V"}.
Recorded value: {"value": 500, "unit": "V"}
